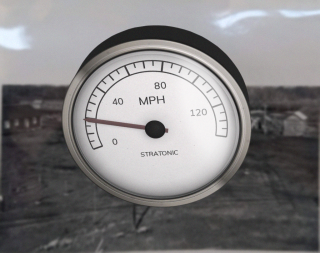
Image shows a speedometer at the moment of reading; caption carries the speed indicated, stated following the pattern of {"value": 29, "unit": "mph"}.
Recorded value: {"value": 20, "unit": "mph"}
